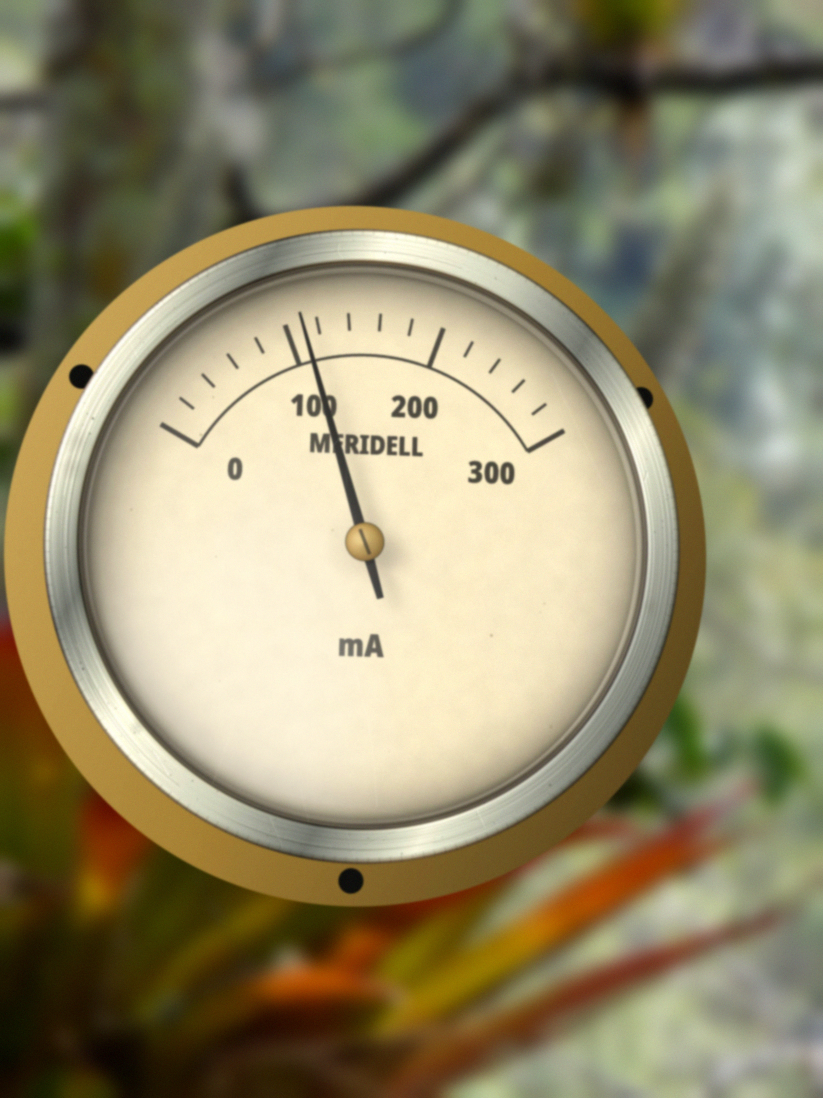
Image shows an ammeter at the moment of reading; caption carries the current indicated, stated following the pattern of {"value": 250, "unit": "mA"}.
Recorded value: {"value": 110, "unit": "mA"}
